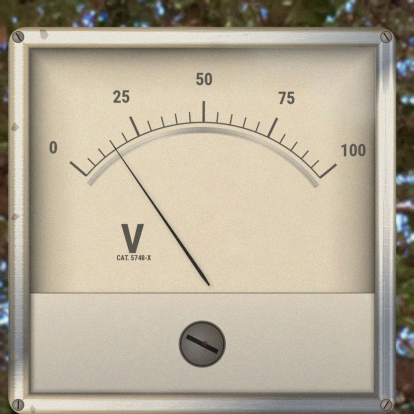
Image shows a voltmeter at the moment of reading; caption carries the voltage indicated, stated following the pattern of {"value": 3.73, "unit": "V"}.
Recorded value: {"value": 15, "unit": "V"}
